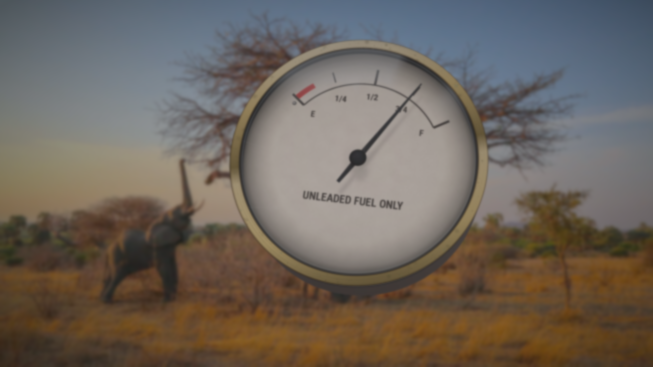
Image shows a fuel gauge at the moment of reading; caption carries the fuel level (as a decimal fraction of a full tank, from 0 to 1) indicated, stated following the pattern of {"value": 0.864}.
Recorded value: {"value": 0.75}
